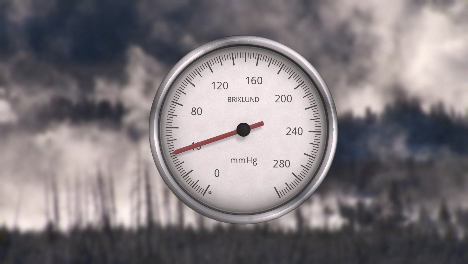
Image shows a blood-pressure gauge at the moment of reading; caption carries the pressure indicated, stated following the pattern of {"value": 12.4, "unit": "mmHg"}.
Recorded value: {"value": 40, "unit": "mmHg"}
